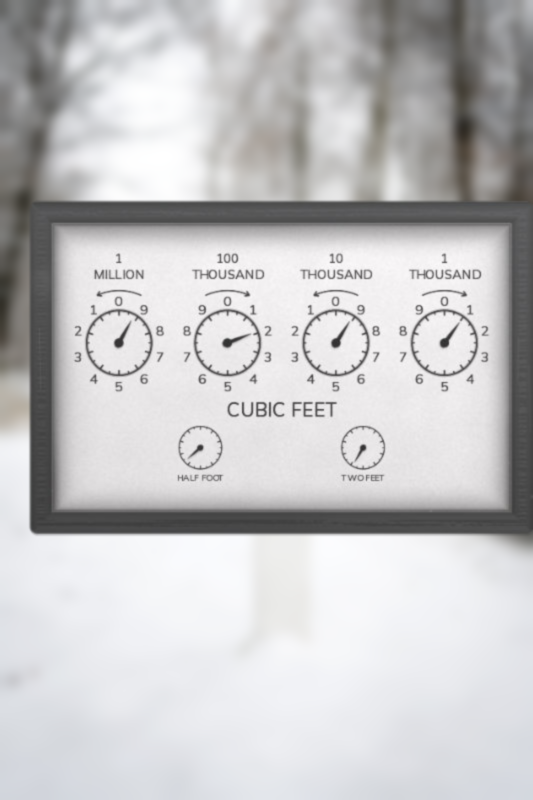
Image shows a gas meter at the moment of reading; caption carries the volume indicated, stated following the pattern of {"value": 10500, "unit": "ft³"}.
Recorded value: {"value": 919100, "unit": "ft³"}
